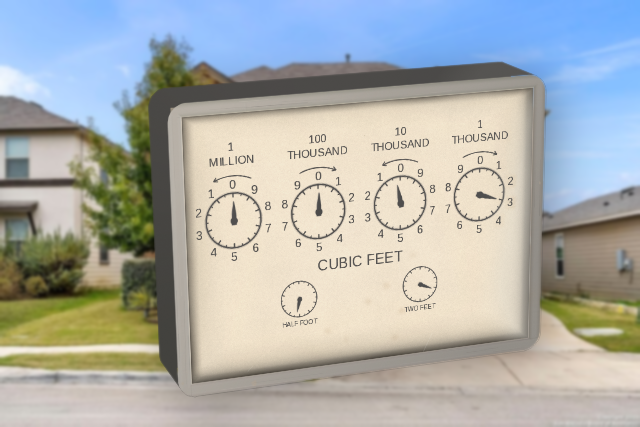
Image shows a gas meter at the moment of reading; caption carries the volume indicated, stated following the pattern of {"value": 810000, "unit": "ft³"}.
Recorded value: {"value": 300, "unit": "ft³"}
